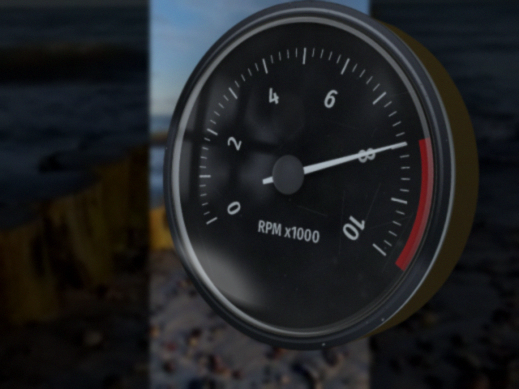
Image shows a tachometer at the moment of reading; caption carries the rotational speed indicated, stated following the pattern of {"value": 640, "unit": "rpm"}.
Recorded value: {"value": 8000, "unit": "rpm"}
